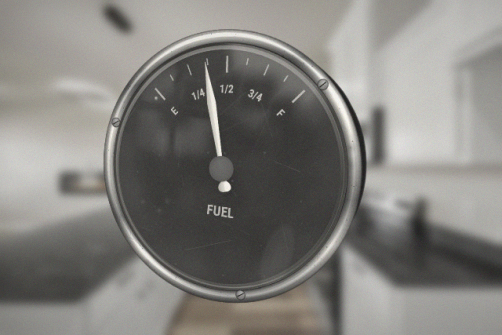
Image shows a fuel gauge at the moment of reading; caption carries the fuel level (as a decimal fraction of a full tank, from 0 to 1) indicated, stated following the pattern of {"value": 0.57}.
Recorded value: {"value": 0.375}
